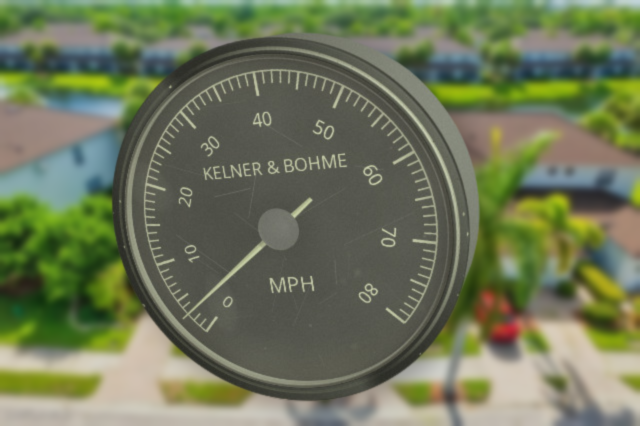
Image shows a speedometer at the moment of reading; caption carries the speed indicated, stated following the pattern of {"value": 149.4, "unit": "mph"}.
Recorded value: {"value": 3, "unit": "mph"}
